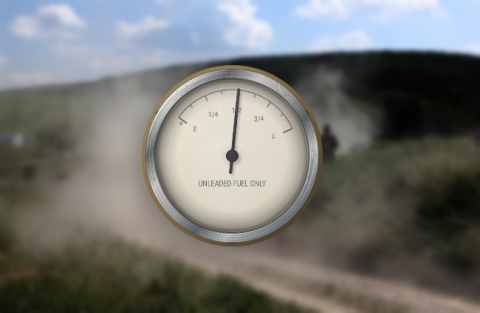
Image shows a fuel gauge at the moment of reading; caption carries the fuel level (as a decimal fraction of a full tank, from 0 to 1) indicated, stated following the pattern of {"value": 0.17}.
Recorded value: {"value": 0.5}
